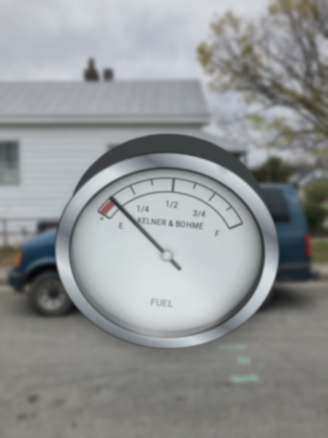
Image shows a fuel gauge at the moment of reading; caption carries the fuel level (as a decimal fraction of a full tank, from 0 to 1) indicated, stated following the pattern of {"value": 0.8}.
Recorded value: {"value": 0.125}
